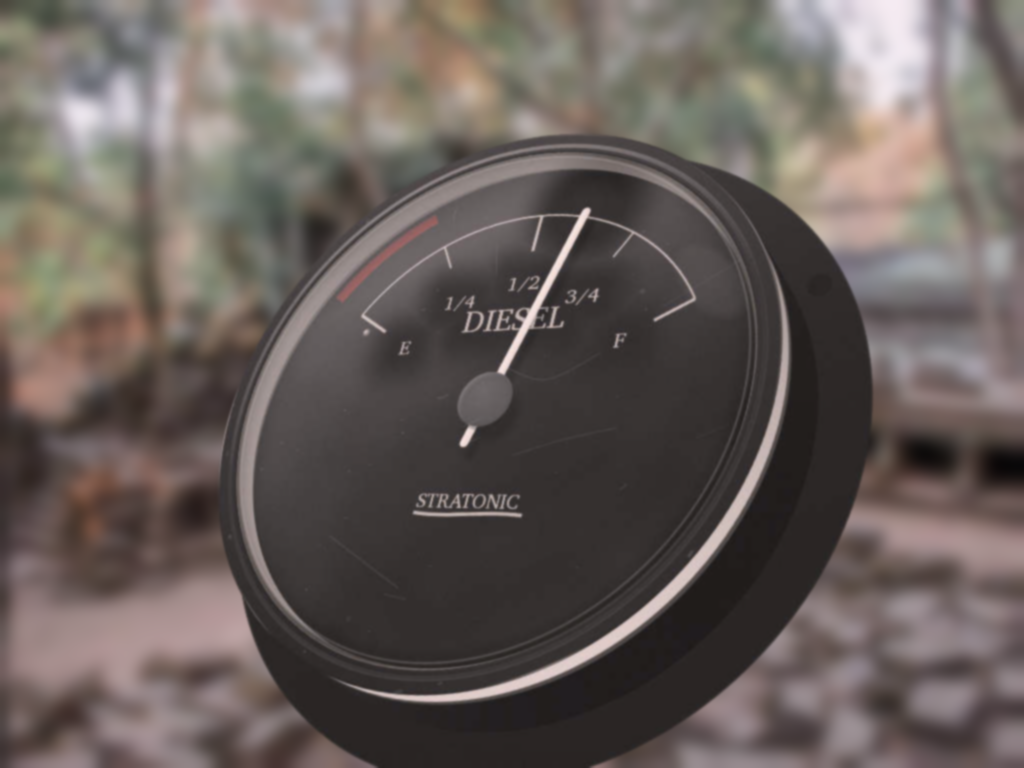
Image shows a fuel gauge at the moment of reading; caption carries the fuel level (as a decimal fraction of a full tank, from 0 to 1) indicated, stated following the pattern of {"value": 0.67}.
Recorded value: {"value": 0.625}
